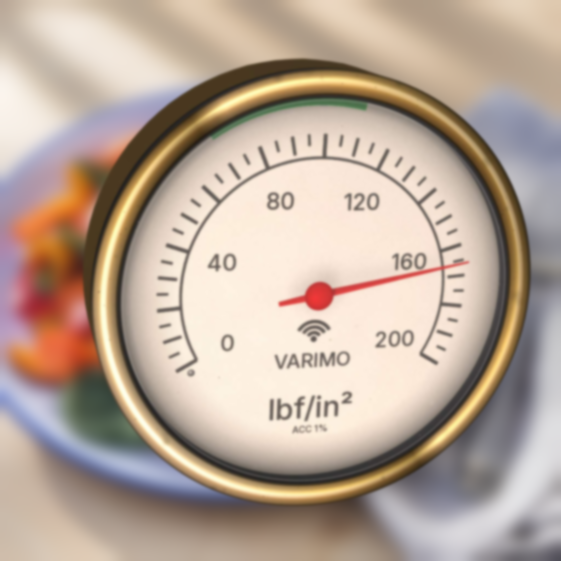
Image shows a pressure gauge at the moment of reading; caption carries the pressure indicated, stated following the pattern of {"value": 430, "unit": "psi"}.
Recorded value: {"value": 165, "unit": "psi"}
